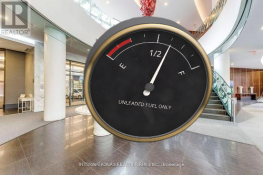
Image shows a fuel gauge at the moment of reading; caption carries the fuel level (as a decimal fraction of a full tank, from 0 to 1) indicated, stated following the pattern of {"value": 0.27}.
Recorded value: {"value": 0.625}
